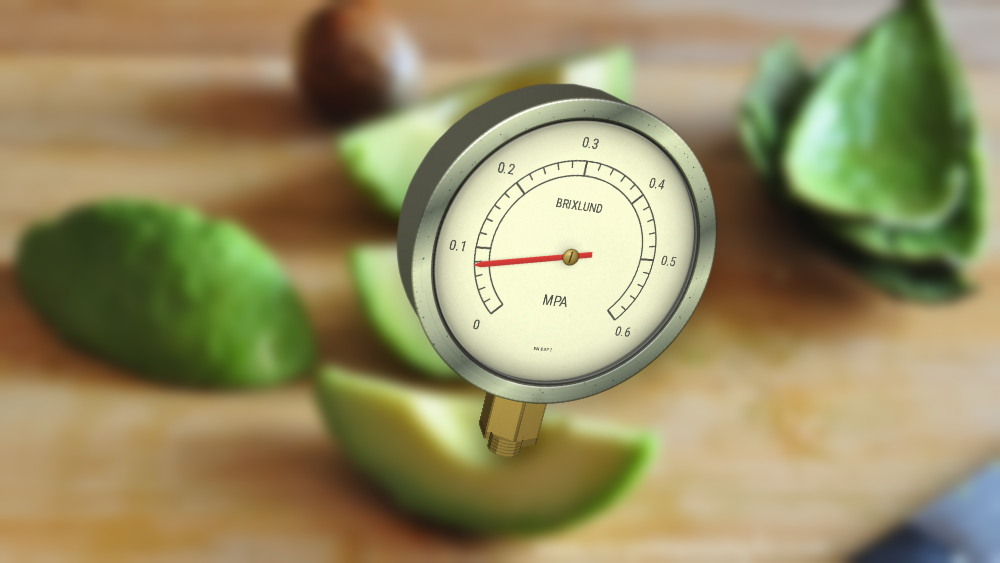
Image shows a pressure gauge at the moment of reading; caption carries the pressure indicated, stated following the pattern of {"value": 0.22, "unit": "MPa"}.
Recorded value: {"value": 0.08, "unit": "MPa"}
